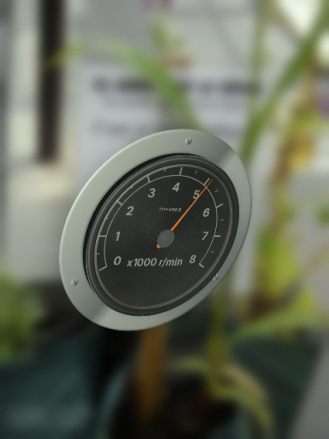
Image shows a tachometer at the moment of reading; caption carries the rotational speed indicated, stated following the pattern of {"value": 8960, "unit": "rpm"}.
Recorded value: {"value": 5000, "unit": "rpm"}
